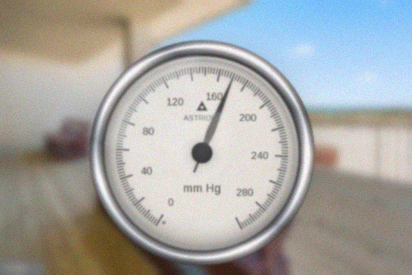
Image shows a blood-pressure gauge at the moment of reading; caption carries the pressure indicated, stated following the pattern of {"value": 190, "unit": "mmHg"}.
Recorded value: {"value": 170, "unit": "mmHg"}
